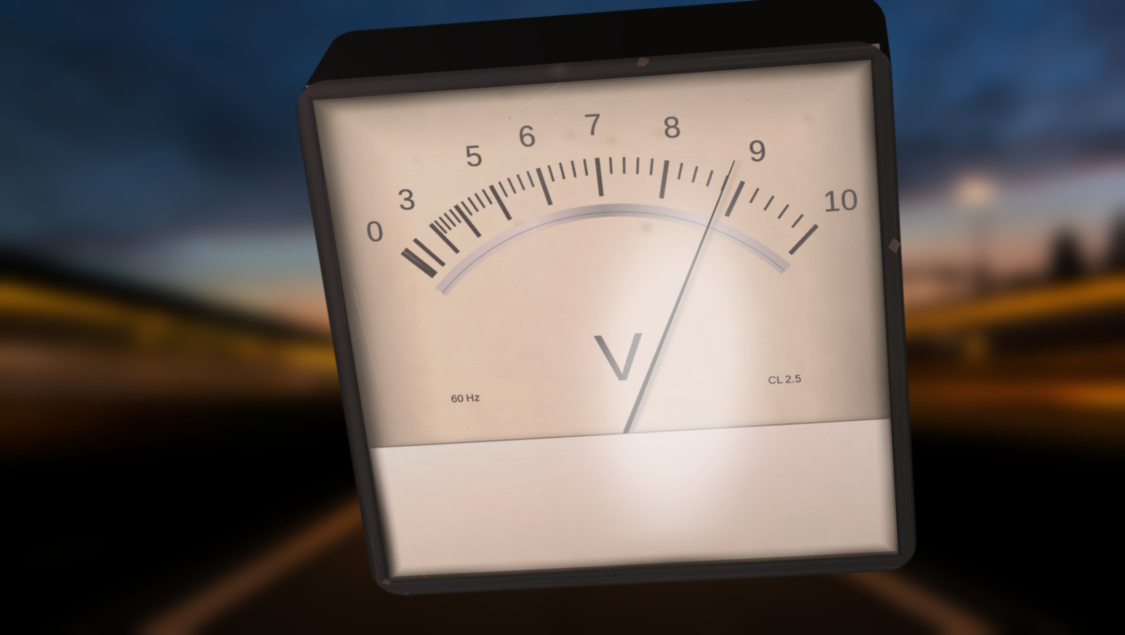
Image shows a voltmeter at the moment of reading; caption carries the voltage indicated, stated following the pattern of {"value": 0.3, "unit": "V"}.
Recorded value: {"value": 8.8, "unit": "V"}
